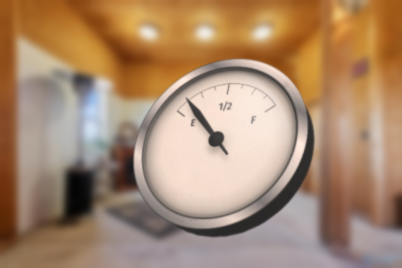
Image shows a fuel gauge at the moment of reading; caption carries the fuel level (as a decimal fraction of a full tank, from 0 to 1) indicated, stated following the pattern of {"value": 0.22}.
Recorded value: {"value": 0.125}
